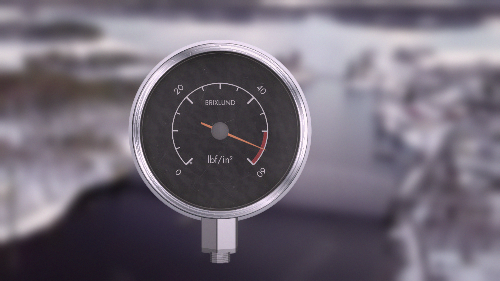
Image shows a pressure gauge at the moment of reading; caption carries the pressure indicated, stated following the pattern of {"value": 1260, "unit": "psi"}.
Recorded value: {"value": 55, "unit": "psi"}
